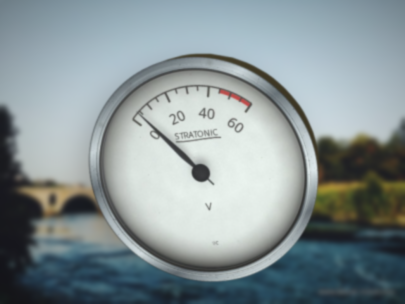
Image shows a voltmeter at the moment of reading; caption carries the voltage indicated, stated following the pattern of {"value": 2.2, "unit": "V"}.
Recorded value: {"value": 5, "unit": "V"}
